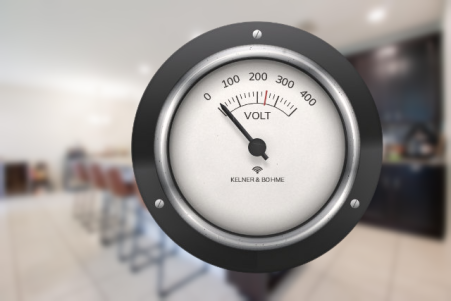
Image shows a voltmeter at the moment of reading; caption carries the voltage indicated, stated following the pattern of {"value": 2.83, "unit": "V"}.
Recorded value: {"value": 20, "unit": "V"}
